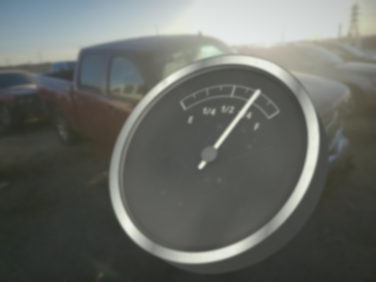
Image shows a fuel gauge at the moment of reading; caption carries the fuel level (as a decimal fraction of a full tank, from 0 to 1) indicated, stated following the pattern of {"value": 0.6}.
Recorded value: {"value": 0.75}
